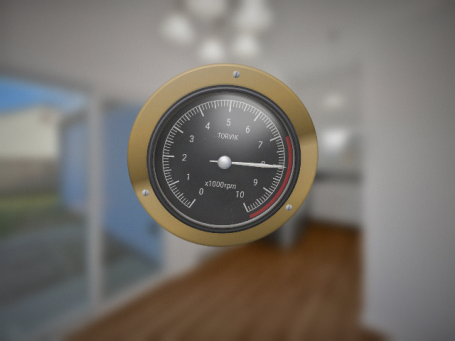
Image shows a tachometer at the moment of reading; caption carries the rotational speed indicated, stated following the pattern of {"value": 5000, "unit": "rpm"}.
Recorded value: {"value": 8000, "unit": "rpm"}
